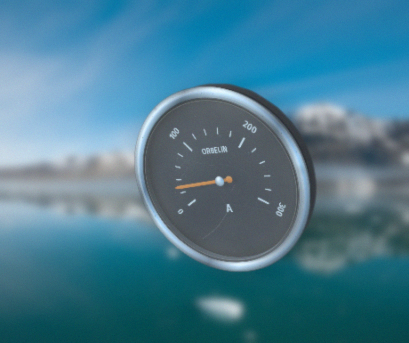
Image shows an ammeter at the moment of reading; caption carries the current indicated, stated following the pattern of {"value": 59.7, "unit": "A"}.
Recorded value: {"value": 30, "unit": "A"}
